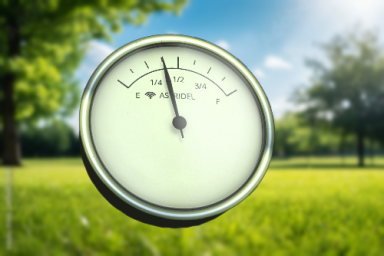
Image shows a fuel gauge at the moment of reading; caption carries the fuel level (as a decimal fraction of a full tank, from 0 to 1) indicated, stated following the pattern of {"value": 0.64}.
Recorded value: {"value": 0.375}
